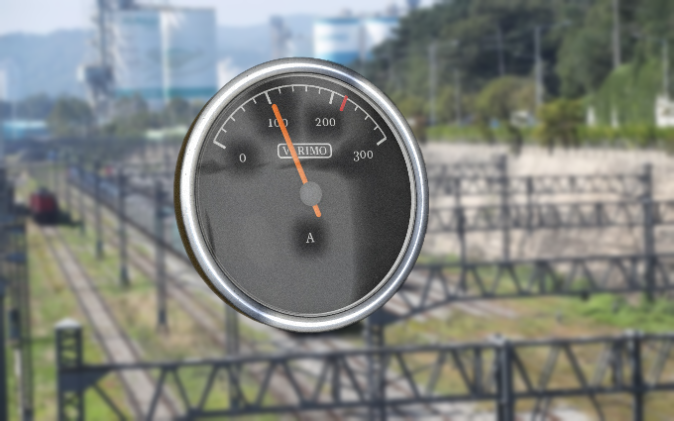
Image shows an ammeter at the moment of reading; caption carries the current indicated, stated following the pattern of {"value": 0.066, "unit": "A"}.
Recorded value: {"value": 100, "unit": "A"}
